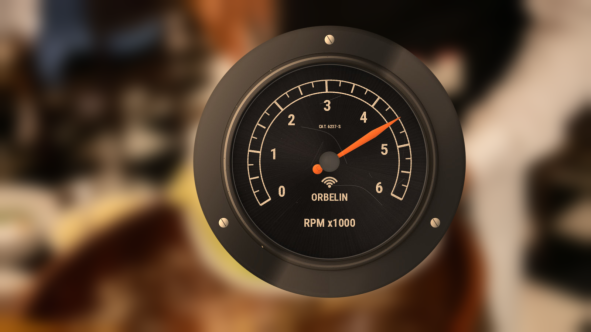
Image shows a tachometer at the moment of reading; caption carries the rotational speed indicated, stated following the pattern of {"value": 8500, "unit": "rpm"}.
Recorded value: {"value": 4500, "unit": "rpm"}
